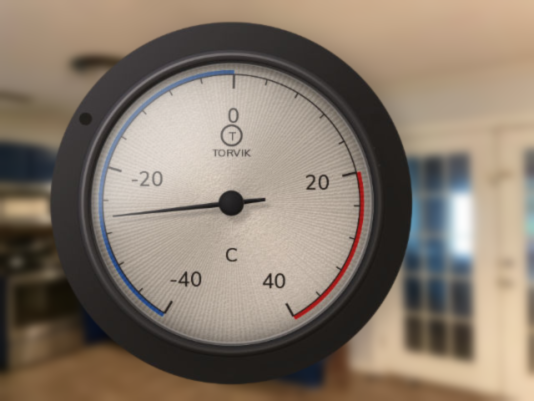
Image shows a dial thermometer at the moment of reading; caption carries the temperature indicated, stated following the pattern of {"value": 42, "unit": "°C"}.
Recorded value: {"value": -26, "unit": "°C"}
